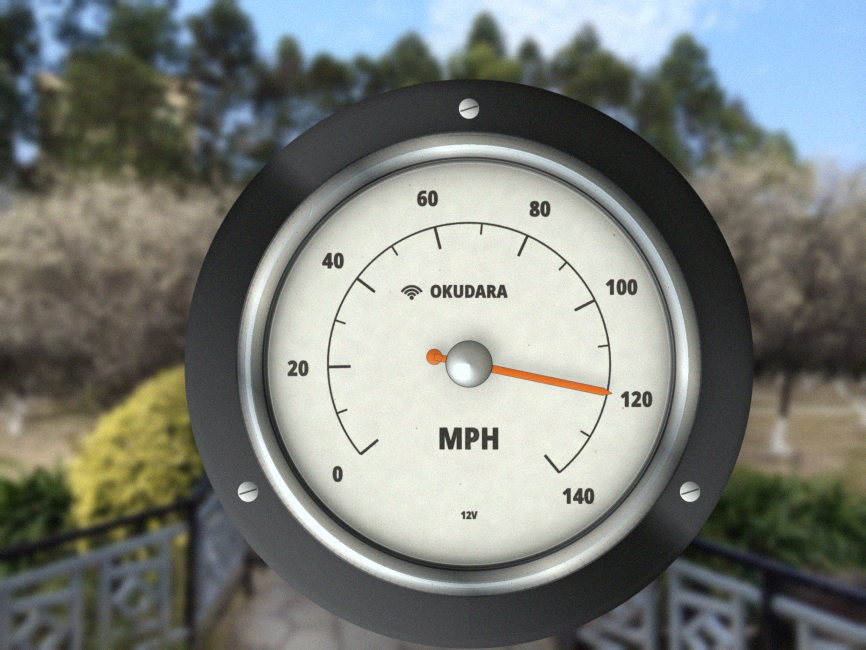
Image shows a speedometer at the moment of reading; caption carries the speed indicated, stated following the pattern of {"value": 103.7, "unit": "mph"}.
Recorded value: {"value": 120, "unit": "mph"}
